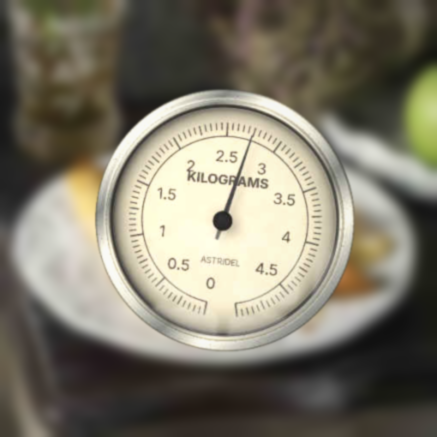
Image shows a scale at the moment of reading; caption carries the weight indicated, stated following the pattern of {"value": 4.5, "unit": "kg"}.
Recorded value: {"value": 2.75, "unit": "kg"}
